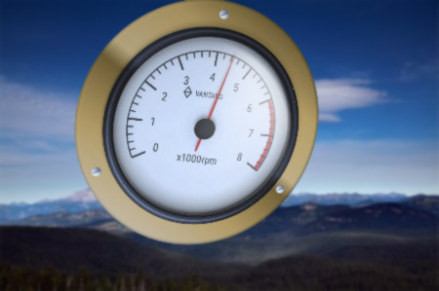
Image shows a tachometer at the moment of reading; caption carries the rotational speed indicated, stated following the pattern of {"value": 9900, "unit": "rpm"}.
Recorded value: {"value": 4400, "unit": "rpm"}
